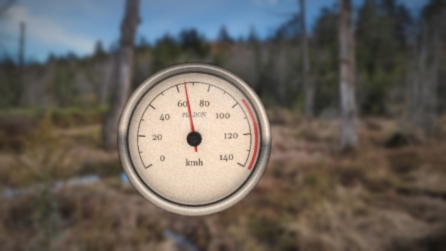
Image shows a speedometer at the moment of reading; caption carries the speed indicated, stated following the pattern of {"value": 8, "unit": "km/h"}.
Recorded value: {"value": 65, "unit": "km/h"}
